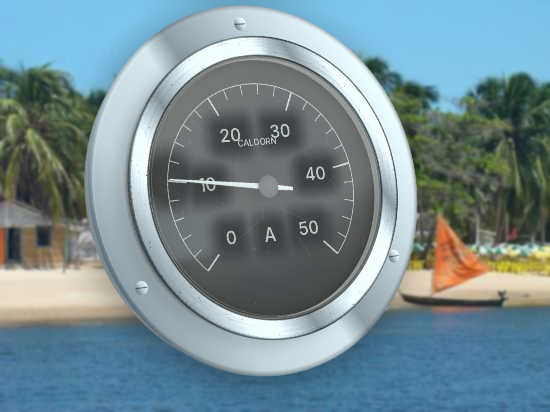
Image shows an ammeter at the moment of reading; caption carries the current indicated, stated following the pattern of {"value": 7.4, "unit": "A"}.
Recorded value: {"value": 10, "unit": "A"}
